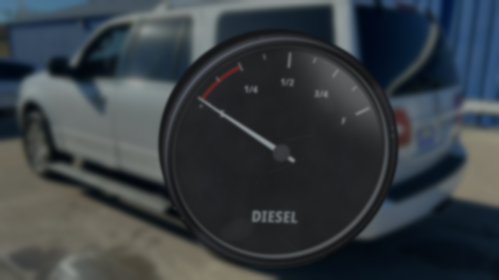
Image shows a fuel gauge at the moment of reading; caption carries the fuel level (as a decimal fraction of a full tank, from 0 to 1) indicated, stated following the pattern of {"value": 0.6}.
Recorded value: {"value": 0}
